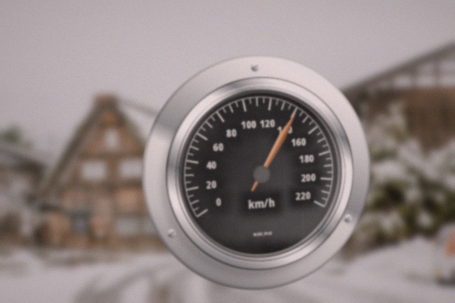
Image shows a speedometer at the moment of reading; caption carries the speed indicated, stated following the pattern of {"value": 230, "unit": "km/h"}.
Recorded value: {"value": 140, "unit": "km/h"}
